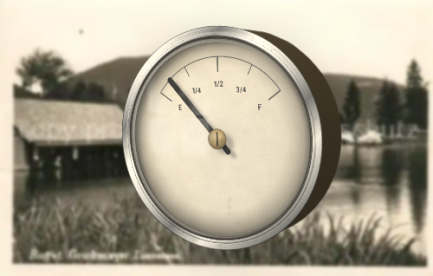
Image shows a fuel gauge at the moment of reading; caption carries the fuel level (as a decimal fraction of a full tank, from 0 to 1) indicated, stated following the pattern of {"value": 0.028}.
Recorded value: {"value": 0.125}
